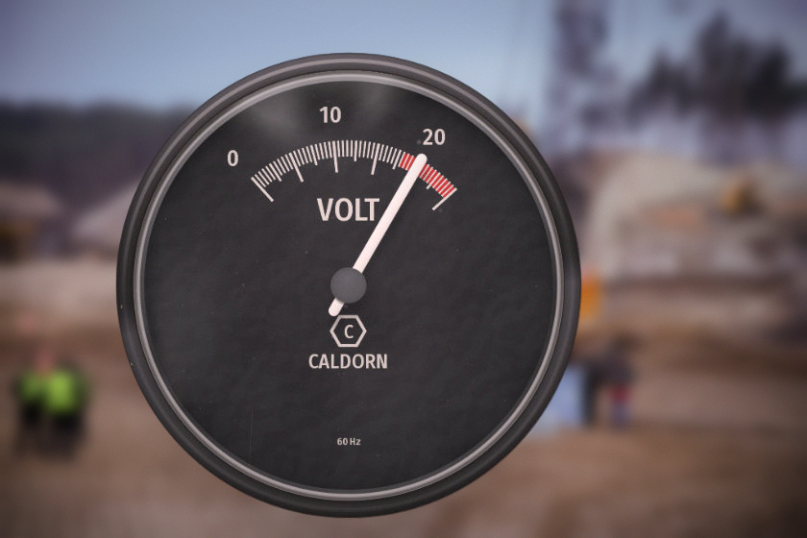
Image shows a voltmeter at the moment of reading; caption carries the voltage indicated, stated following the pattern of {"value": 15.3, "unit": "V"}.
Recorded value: {"value": 20, "unit": "V"}
